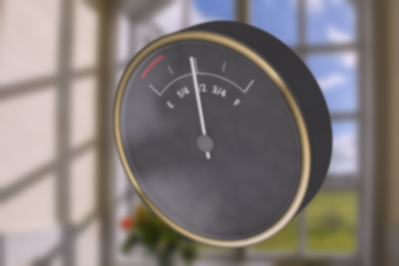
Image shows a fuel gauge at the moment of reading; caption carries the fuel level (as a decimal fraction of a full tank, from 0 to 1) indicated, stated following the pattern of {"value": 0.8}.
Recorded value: {"value": 0.5}
